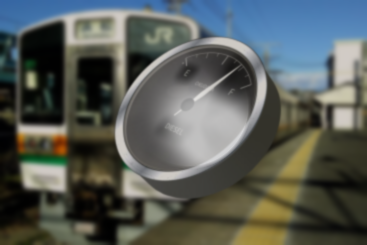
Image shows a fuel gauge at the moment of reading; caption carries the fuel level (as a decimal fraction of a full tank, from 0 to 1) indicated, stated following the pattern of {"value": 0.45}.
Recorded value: {"value": 0.75}
